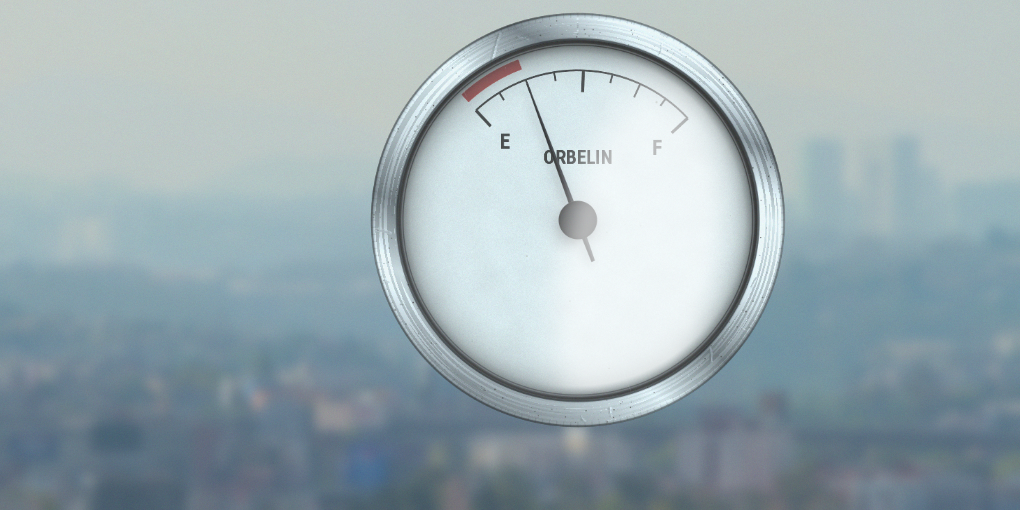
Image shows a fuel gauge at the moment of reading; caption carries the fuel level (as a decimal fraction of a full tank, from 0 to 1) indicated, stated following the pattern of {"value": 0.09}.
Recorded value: {"value": 0.25}
